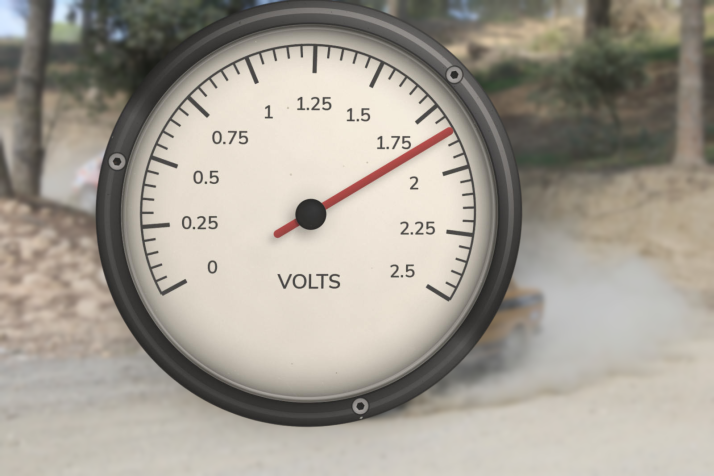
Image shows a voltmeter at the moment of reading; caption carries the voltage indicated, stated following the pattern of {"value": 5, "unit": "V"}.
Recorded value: {"value": 1.85, "unit": "V"}
